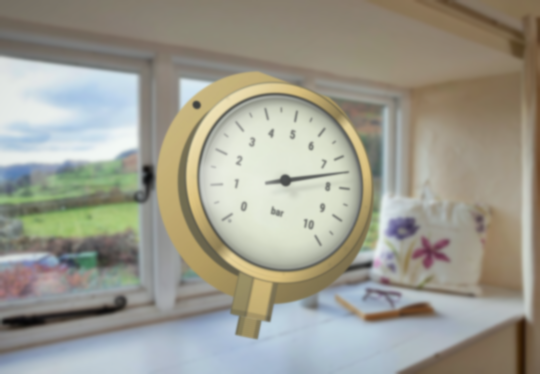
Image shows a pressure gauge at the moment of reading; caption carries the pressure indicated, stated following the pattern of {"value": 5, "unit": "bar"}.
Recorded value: {"value": 7.5, "unit": "bar"}
